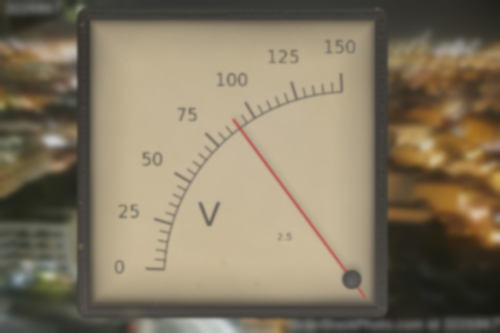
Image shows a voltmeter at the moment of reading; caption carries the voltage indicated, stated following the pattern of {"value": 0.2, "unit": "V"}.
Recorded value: {"value": 90, "unit": "V"}
